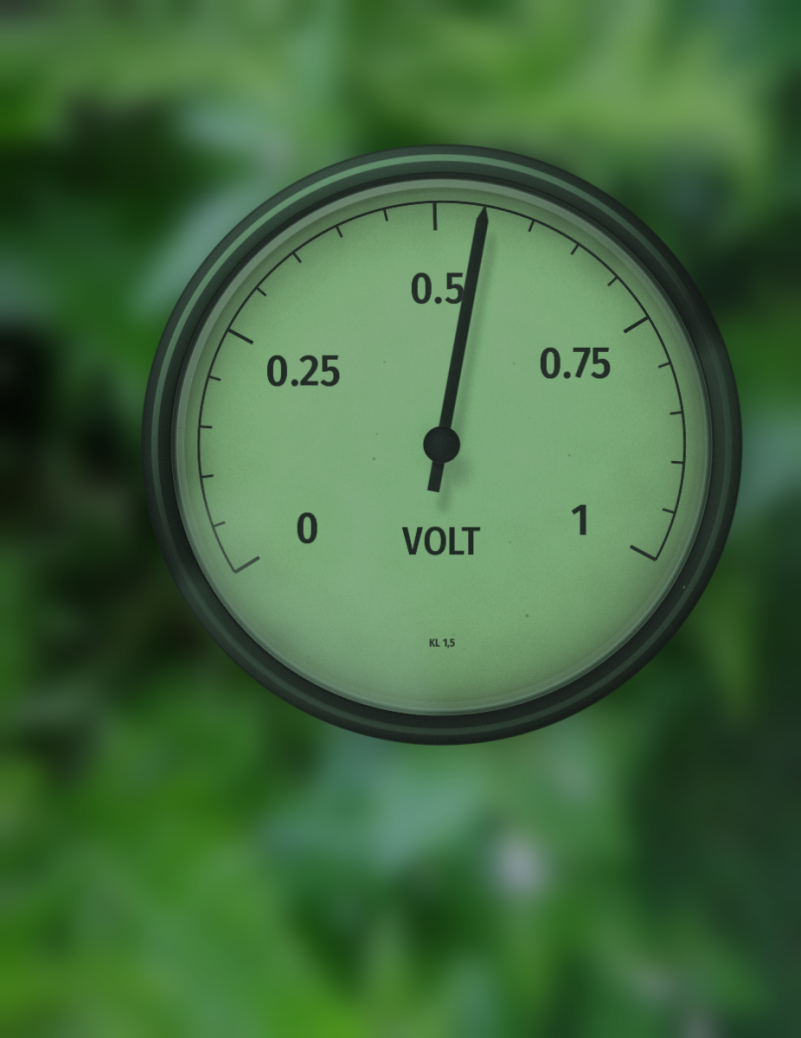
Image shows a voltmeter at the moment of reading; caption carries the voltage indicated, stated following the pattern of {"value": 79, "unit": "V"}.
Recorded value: {"value": 0.55, "unit": "V"}
